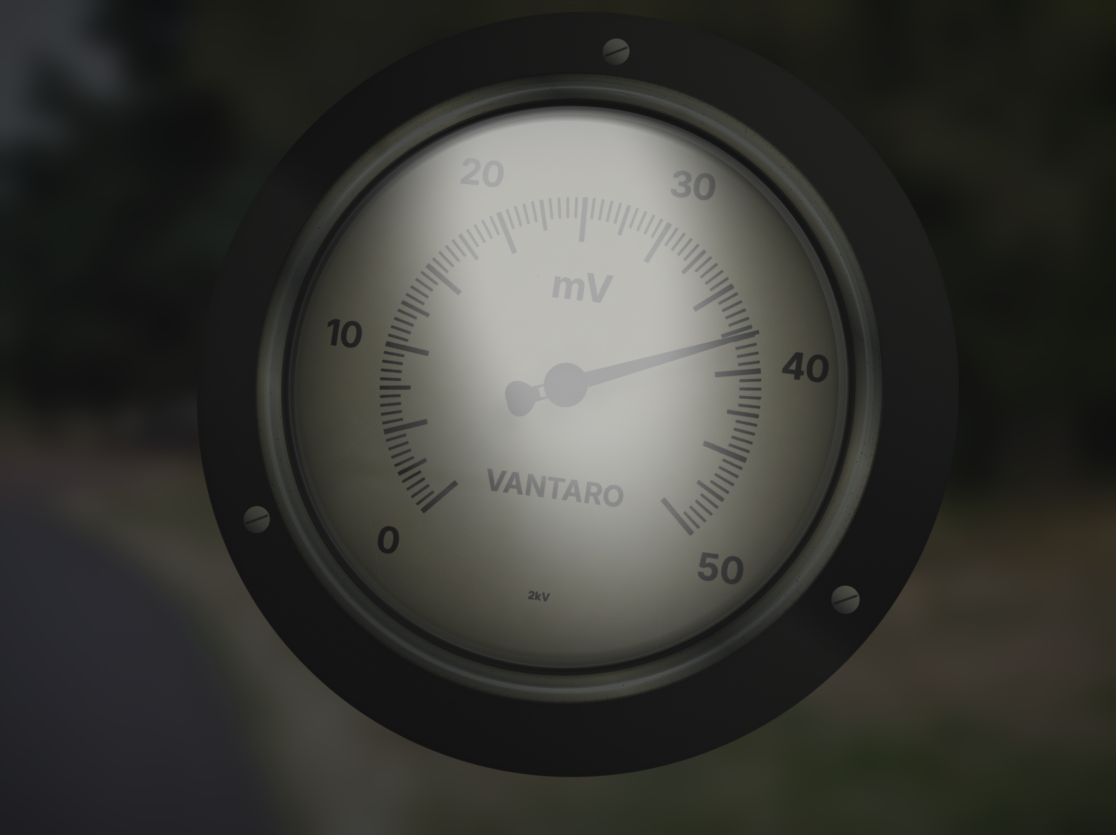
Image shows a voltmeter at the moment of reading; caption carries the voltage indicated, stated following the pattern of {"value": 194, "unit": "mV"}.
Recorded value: {"value": 38, "unit": "mV"}
